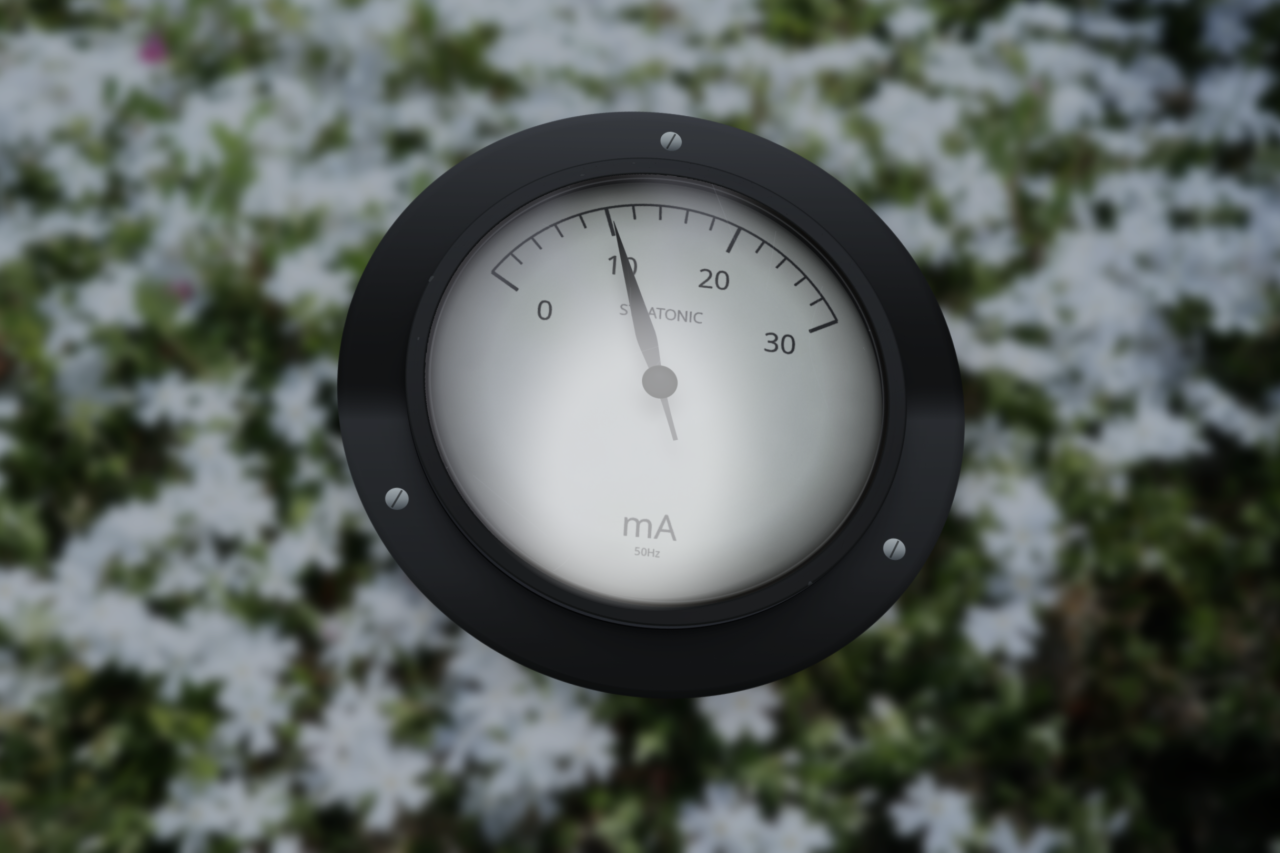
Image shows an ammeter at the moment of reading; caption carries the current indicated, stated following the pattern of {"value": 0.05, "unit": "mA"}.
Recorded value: {"value": 10, "unit": "mA"}
